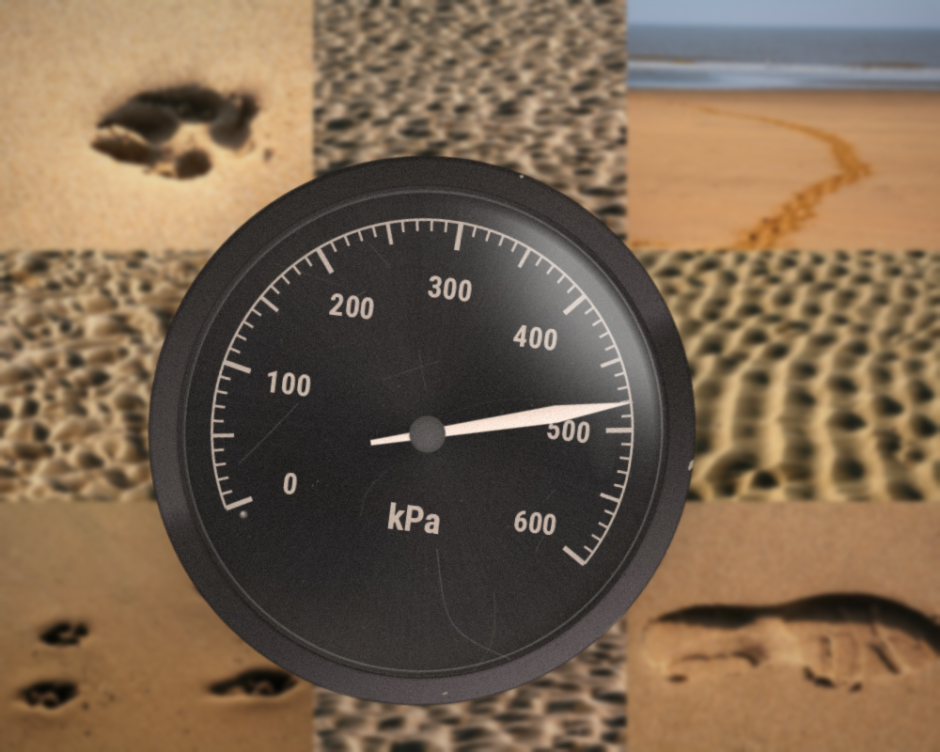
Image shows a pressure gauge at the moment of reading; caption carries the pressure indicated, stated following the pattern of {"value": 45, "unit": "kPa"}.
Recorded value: {"value": 480, "unit": "kPa"}
